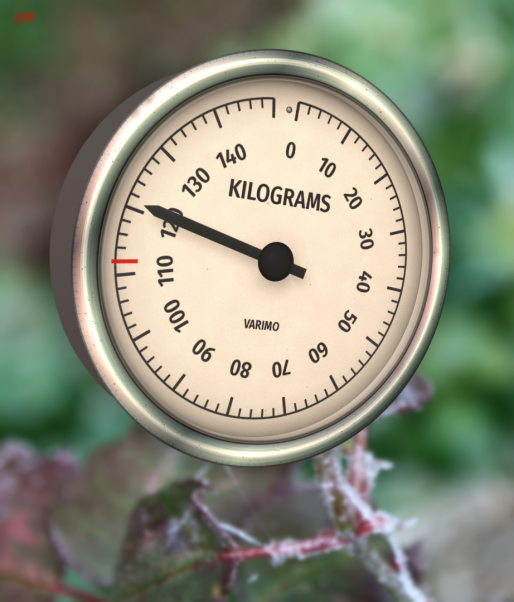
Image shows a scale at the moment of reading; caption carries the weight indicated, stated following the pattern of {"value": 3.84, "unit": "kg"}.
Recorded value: {"value": 121, "unit": "kg"}
